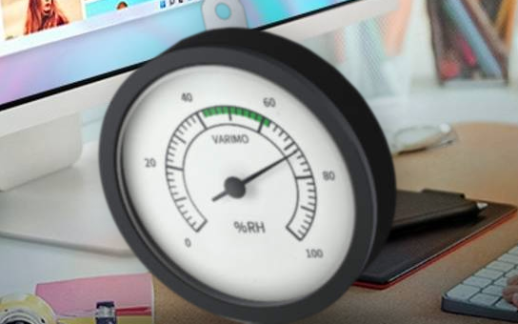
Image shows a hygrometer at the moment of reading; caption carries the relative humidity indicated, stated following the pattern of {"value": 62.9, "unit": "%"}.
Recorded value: {"value": 72, "unit": "%"}
